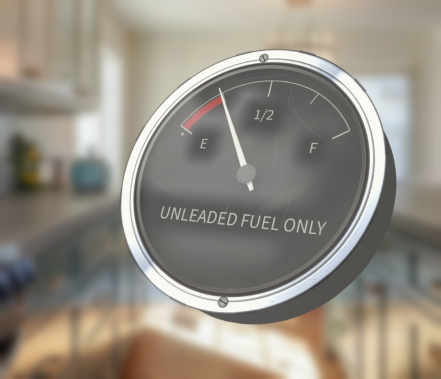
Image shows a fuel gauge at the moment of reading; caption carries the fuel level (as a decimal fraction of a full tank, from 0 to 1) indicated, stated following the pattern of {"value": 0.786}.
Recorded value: {"value": 0.25}
